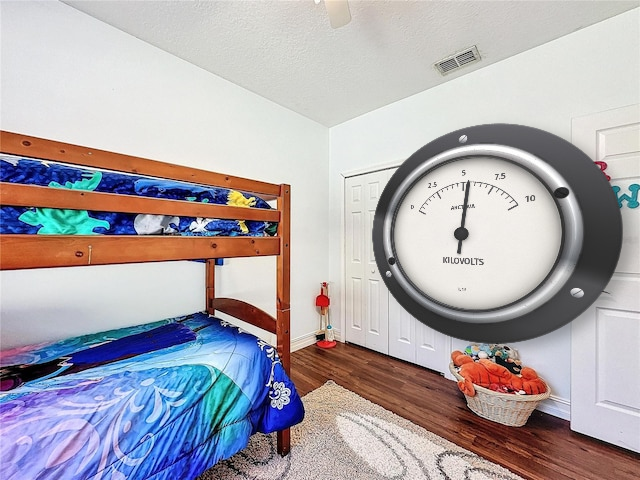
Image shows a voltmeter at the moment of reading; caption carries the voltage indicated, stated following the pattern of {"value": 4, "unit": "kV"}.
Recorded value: {"value": 5.5, "unit": "kV"}
